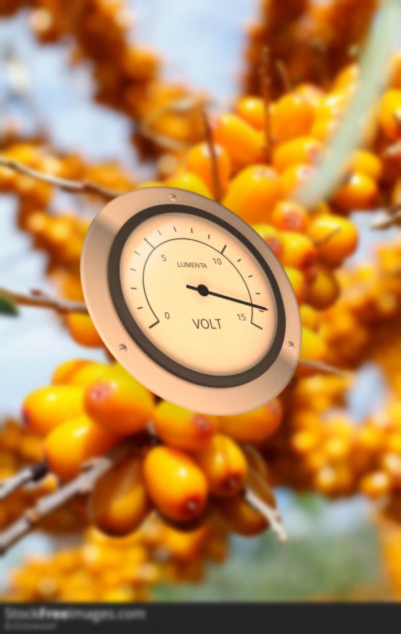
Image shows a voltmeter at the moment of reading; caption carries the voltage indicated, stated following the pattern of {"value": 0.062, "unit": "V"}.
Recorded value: {"value": 14, "unit": "V"}
